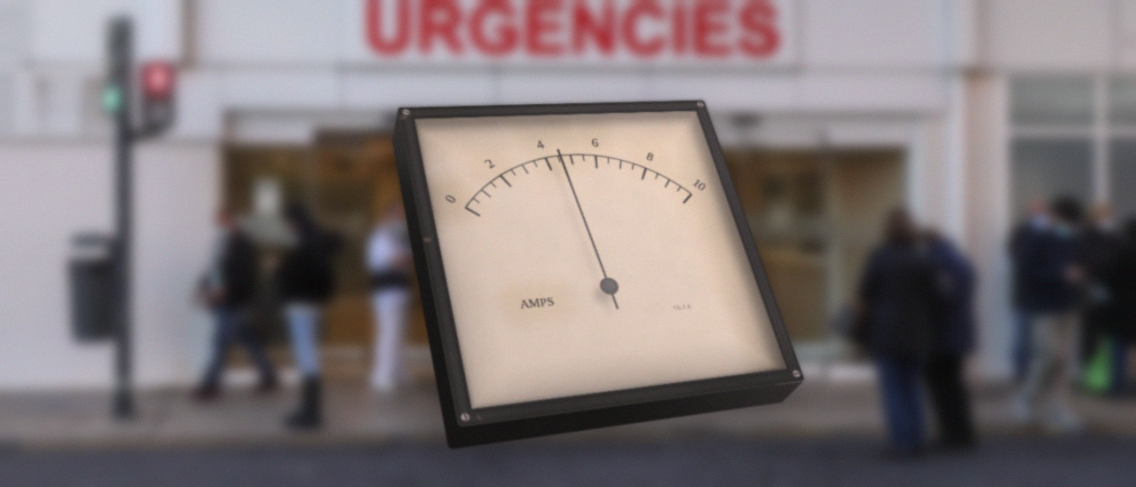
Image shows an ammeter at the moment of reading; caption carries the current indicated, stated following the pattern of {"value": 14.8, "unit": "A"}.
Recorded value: {"value": 4.5, "unit": "A"}
